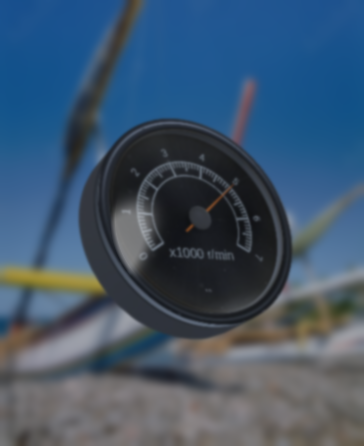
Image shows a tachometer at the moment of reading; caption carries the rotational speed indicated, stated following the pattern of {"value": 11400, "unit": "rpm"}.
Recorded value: {"value": 5000, "unit": "rpm"}
